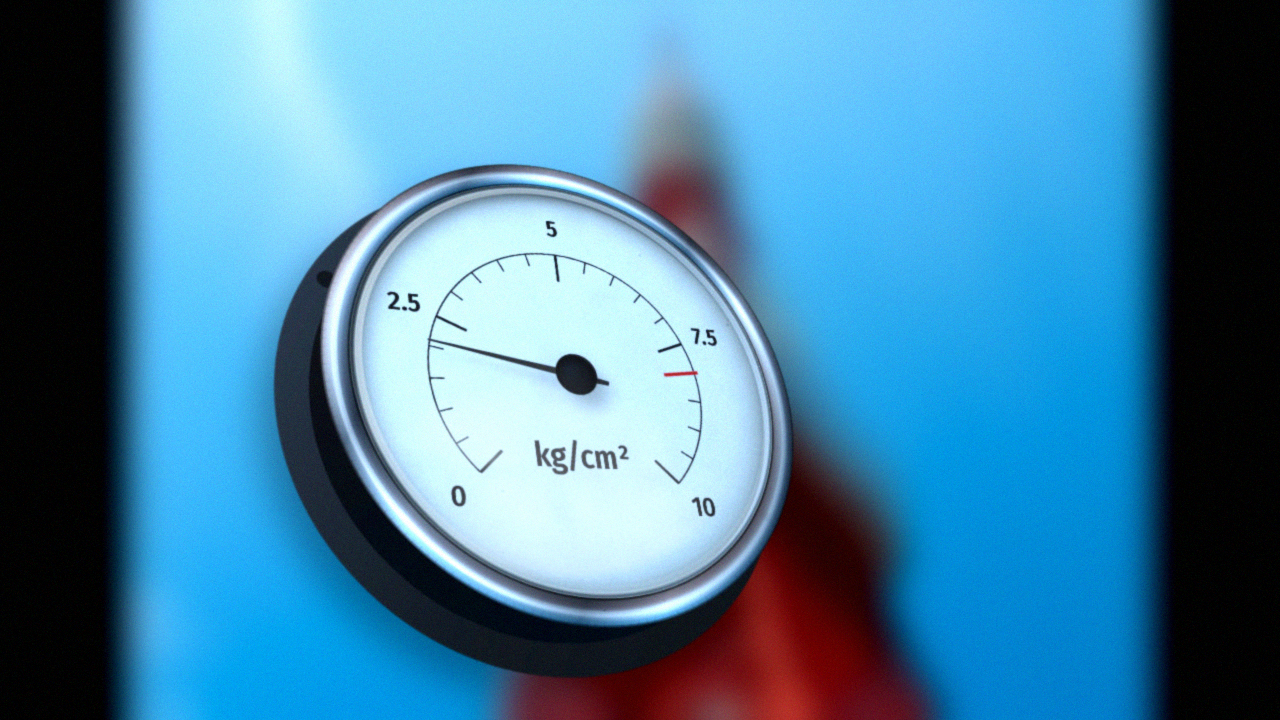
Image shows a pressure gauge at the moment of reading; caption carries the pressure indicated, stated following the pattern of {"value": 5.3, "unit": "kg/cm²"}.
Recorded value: {"value": 2, "unit": "kg/cm²"}
